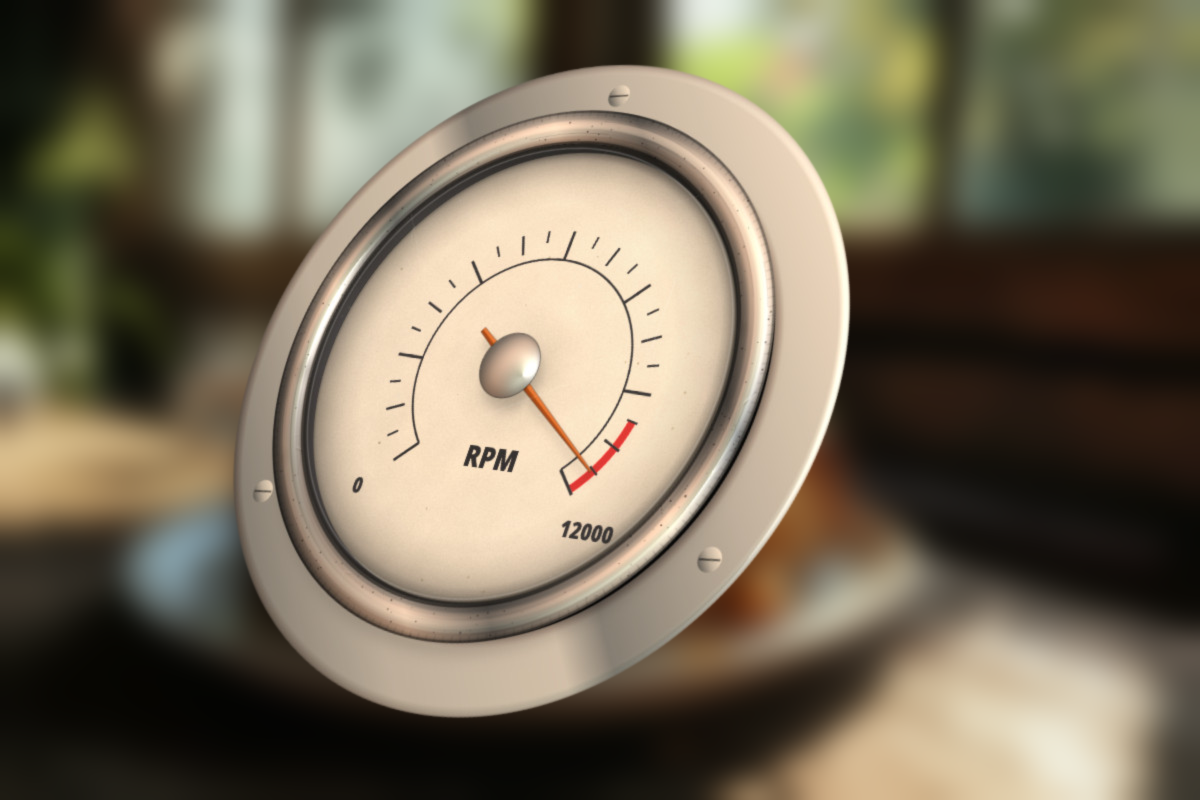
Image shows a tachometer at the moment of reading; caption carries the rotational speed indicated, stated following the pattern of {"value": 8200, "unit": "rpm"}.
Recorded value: {"value": 11500, "unit": "rpm"}
